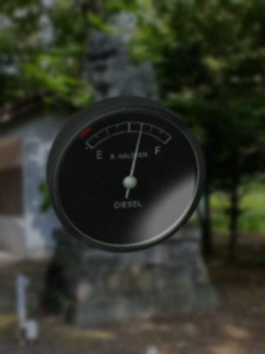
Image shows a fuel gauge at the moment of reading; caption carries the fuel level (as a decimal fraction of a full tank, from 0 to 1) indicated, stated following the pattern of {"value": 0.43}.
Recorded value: {"value": 0.625}
